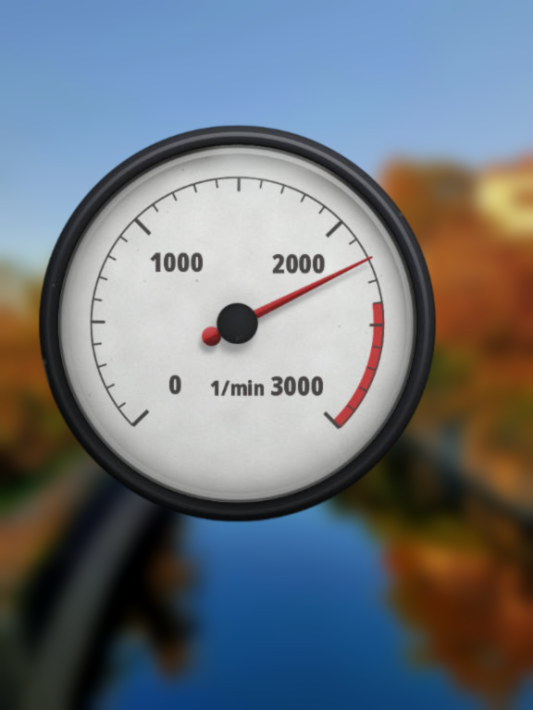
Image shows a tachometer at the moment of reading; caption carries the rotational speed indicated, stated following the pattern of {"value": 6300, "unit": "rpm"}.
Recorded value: {"value": 2200, "unit": "rpm"}
